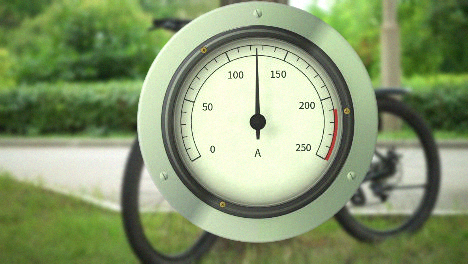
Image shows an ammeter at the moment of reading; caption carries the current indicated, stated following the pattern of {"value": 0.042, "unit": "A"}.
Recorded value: {"value": 125, "unit": "A"}
